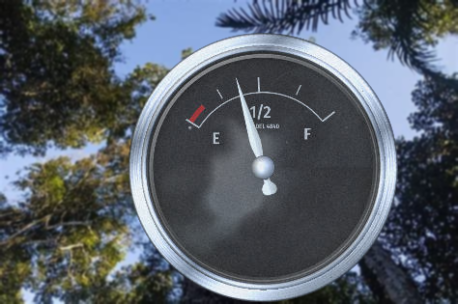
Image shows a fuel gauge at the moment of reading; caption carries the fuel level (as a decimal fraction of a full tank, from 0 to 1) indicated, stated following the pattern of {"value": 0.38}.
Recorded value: {"value": 0.375}
